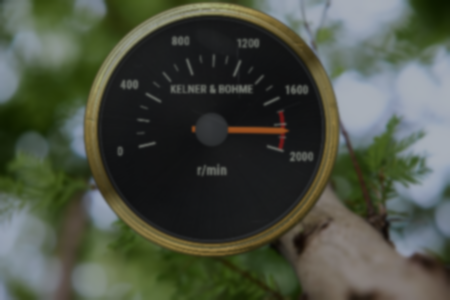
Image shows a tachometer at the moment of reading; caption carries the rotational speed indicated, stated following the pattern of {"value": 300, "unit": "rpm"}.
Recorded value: {"value": 1850, "unit": "rpm"}
